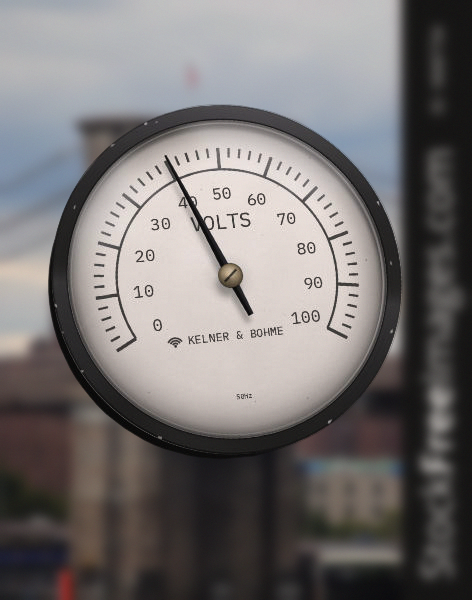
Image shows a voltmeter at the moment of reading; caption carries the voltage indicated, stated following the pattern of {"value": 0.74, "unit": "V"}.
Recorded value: {"value": 40, "unit": "V"}
